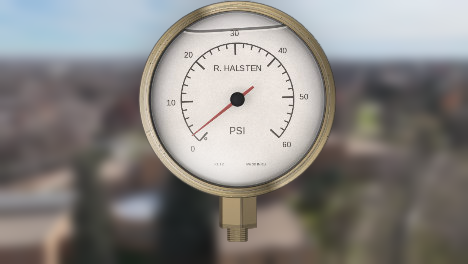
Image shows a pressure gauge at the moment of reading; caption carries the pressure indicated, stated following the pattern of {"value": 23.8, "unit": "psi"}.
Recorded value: {"value": 2, "unit": "psi"}
